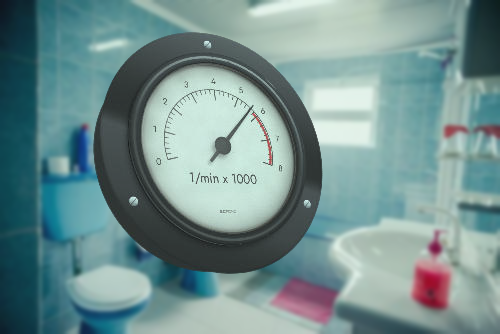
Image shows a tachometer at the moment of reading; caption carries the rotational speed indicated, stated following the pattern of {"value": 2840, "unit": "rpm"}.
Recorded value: {"value": 5600, "unit": "rpm"}
